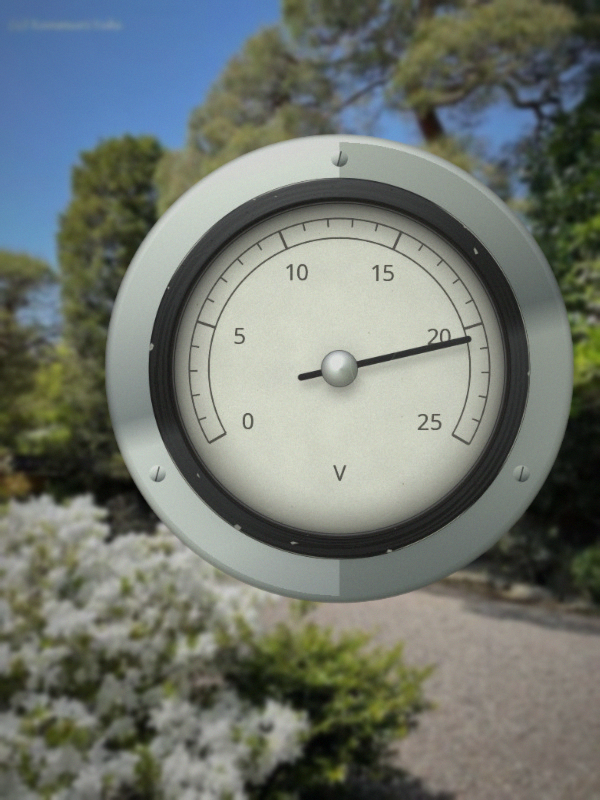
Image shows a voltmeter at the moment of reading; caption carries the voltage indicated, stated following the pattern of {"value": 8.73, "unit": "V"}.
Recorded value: {"value": 20.5, "unit": "V"}
